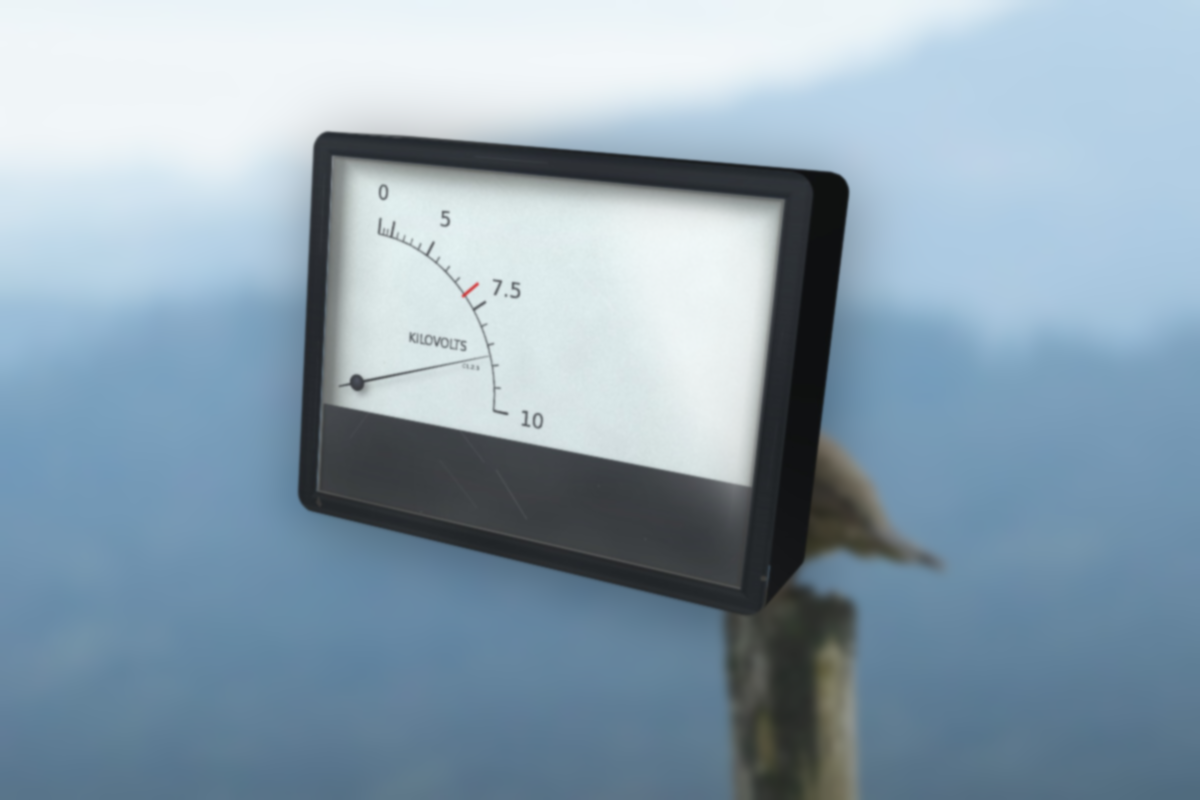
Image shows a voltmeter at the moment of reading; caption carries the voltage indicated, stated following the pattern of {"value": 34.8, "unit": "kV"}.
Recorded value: {"value": 8.75, "unit": "kV"}
